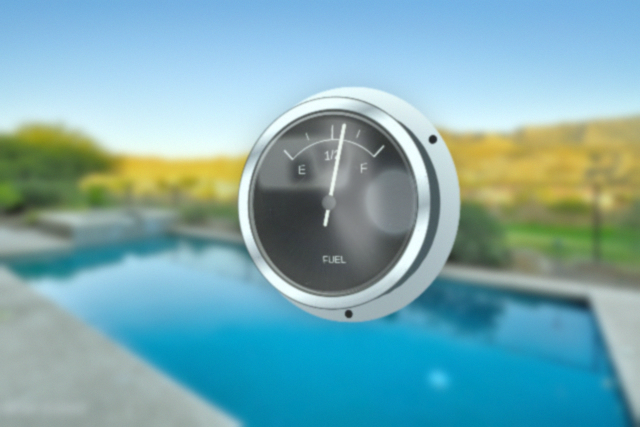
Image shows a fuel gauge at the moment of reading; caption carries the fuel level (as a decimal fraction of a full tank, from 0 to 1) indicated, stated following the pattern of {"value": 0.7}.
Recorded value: {"value": 0.625}
